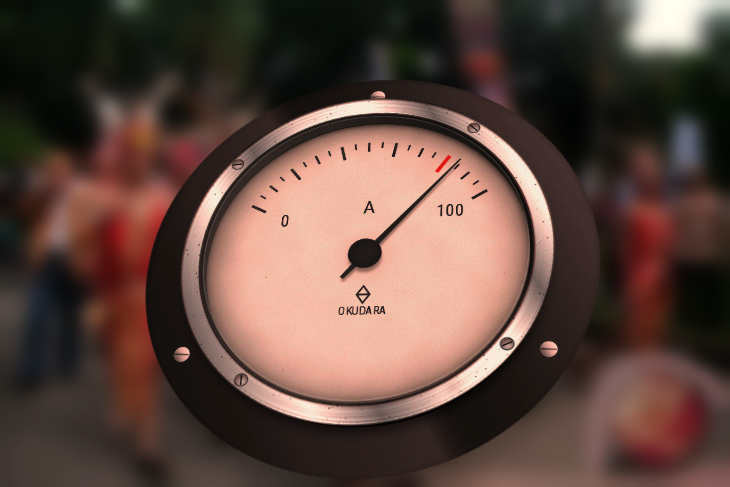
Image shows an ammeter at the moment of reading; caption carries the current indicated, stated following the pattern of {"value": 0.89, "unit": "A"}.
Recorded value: {"value": 85, "unit": "A"}
